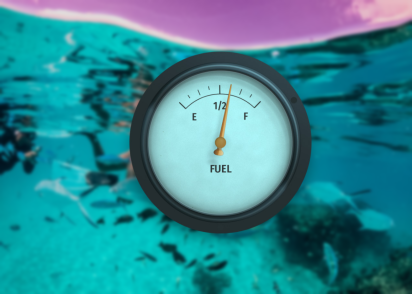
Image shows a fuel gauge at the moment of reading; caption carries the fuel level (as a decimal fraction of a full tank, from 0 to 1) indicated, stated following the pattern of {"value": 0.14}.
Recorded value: {"value": 0.625}
